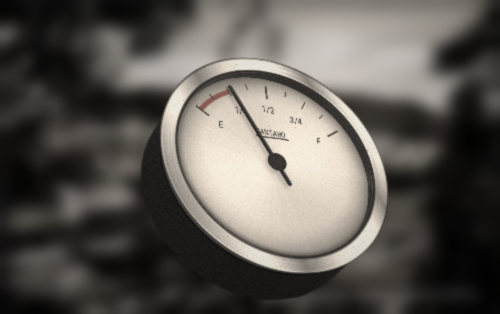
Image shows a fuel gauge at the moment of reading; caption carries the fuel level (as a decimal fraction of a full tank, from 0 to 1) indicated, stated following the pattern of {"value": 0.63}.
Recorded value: {"value": 0.25}
